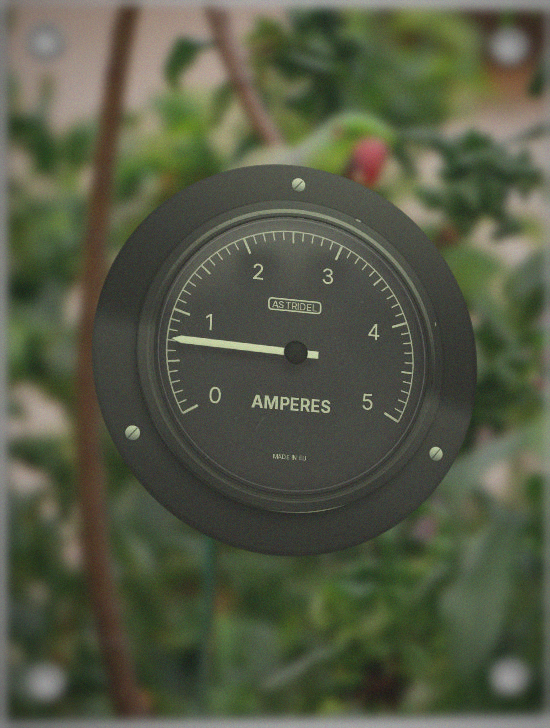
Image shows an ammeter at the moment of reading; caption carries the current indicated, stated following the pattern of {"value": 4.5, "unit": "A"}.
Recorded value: {"value": 0.7, "unit": "A"}
